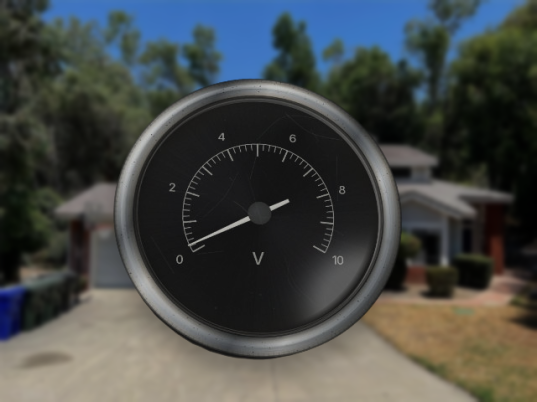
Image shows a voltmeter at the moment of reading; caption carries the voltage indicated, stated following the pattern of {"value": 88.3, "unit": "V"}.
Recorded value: {"value": 0.2, "unit": "V"}
